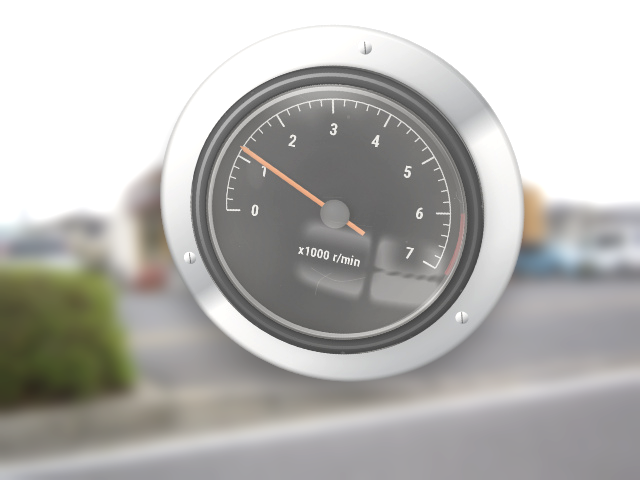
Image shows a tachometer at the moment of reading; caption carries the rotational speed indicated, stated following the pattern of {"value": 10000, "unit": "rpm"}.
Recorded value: {"value": 1200, "unit": "rpm"}
